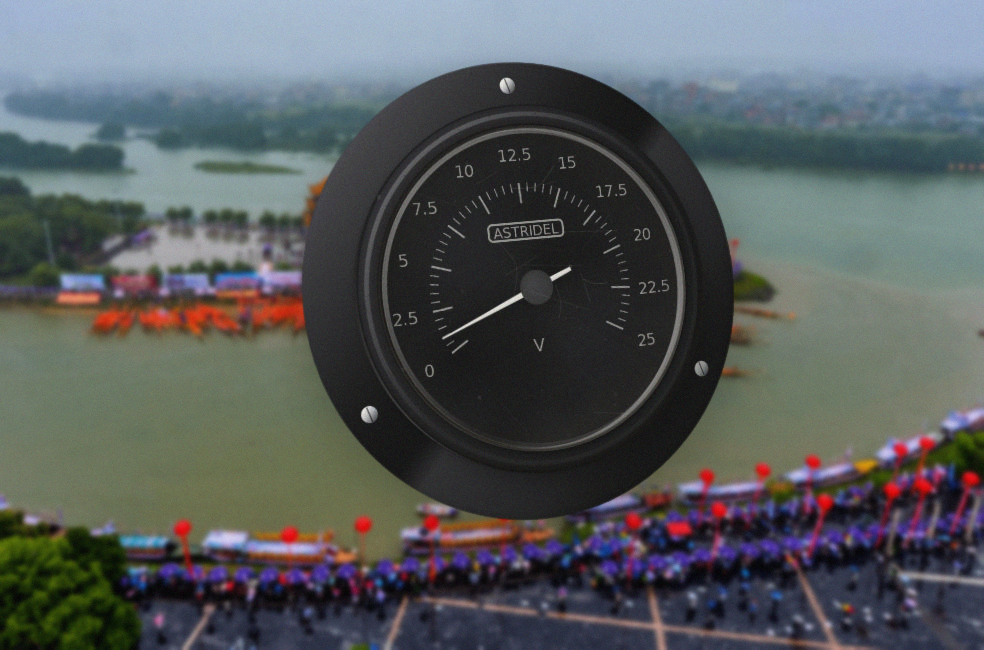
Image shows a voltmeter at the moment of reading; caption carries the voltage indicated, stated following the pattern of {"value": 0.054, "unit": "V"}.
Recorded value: {"value": 1, "unit": "V"}
